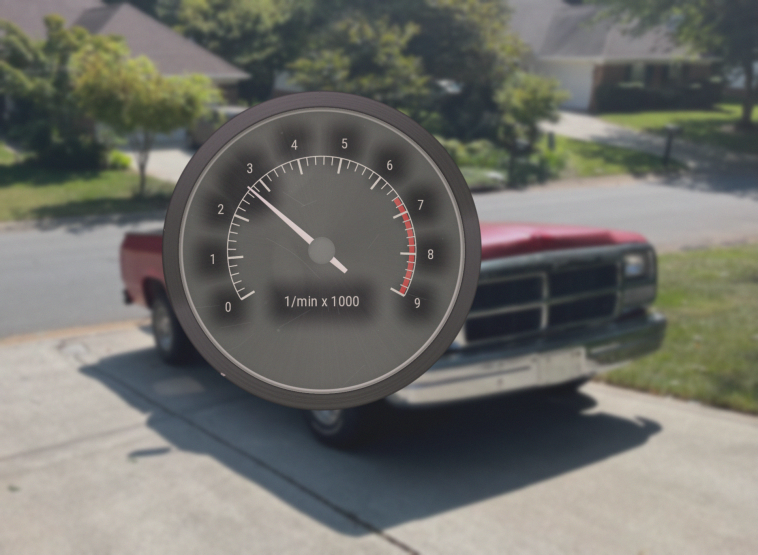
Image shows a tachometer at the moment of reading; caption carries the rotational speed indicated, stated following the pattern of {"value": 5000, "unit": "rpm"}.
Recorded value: {"value": 2700, "unit": "rpm"}
